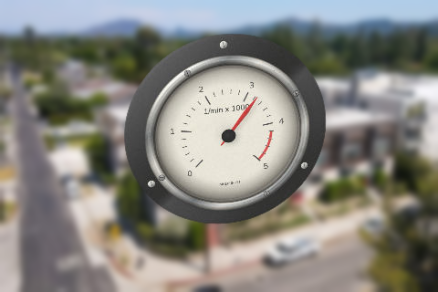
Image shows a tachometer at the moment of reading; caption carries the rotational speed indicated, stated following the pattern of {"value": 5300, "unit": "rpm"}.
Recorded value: {"value": 3200, "unit": "rpm"}
